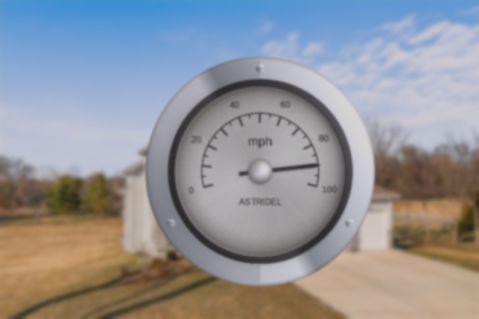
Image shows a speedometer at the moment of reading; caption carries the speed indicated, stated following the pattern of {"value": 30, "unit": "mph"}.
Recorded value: {"value": 90, "unit": "mph"}
